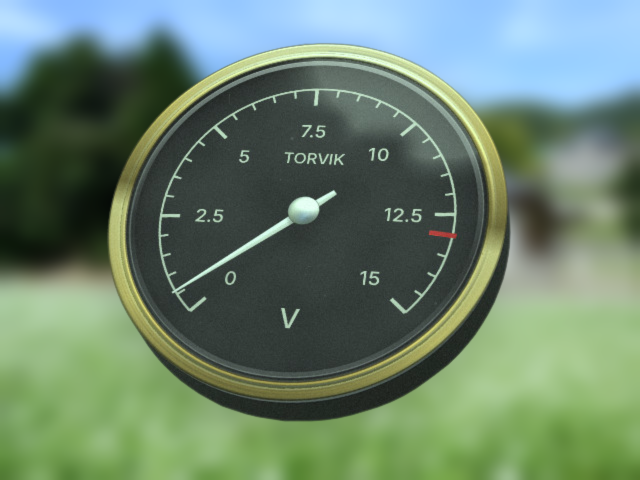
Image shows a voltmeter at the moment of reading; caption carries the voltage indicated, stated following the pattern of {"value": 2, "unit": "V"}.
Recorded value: {"value": 0.5, "unit": "V"}
